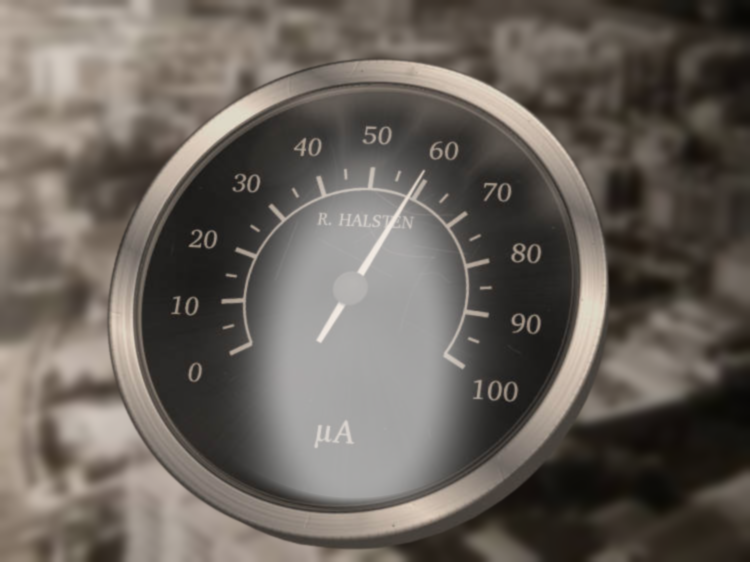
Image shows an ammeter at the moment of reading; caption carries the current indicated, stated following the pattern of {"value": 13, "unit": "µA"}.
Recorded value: {"value": 60, "unit": "µA"}
